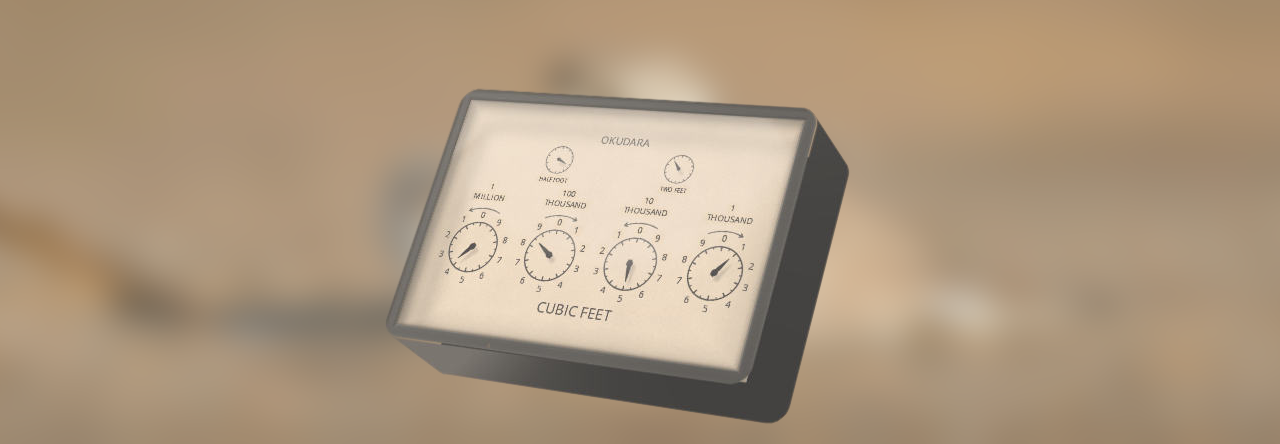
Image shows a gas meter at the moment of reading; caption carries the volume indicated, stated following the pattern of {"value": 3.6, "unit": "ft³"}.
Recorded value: {"value": 385100, "unit": "ft³"}
